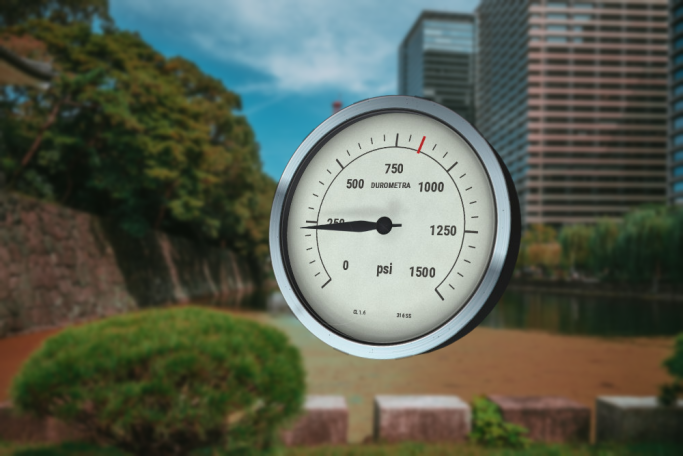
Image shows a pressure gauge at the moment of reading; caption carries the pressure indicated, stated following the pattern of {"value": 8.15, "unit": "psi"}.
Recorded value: {"value": 225, "unit": "psi"}
